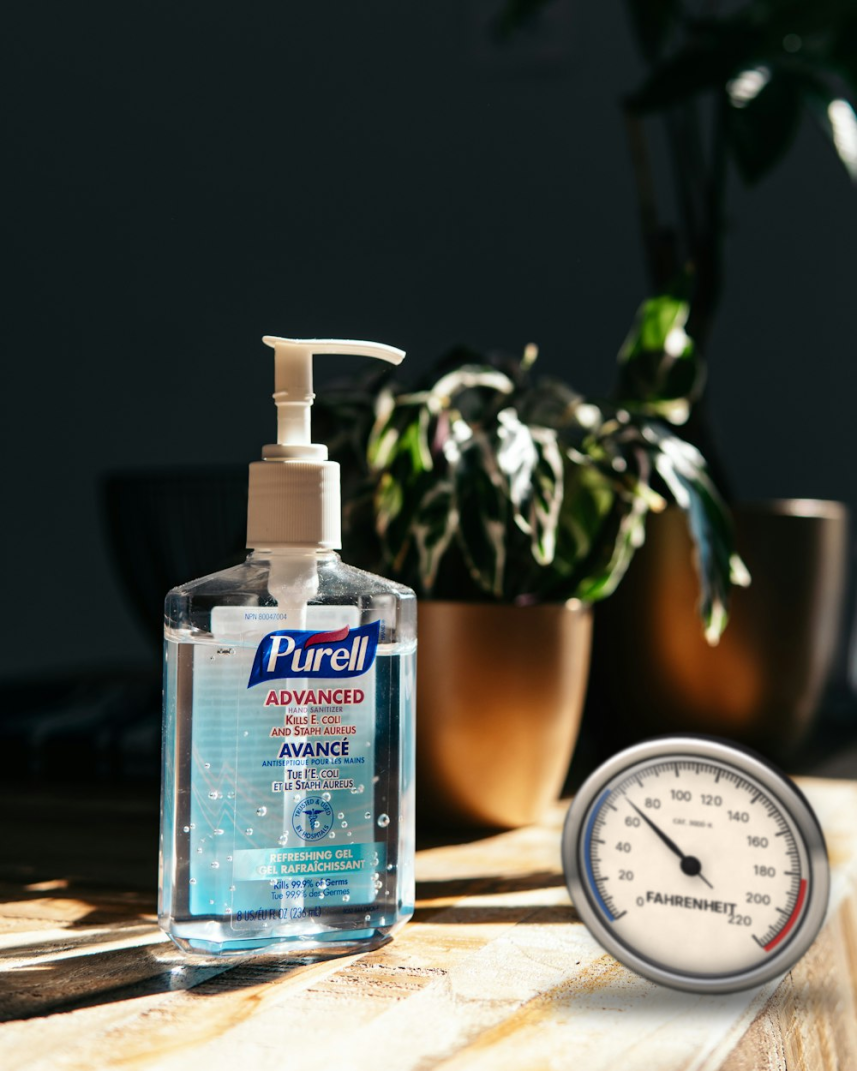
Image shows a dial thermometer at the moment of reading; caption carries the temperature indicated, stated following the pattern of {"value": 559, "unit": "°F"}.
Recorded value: {"value": 70, "unit": "°F"}
